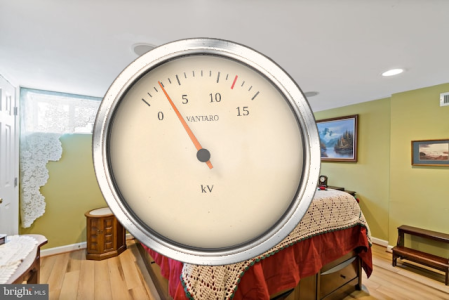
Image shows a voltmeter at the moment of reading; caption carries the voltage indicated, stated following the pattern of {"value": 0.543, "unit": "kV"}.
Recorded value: {"value": 3, "unit": "kV"}
